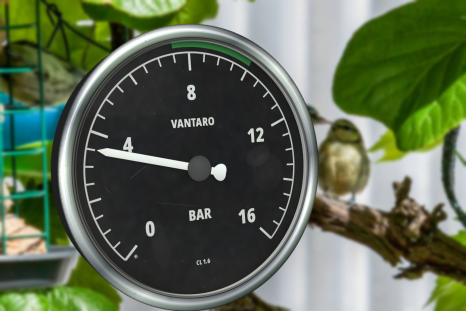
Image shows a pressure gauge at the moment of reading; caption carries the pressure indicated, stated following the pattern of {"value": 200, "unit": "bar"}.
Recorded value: {"value": 3.5, "unit": "bar"}
